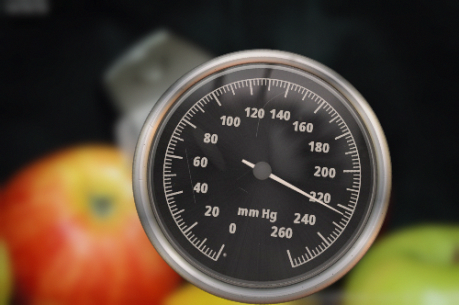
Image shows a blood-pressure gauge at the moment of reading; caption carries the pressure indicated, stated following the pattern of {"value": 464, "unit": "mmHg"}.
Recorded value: {"value": 224, "unit": "mmHg"}
